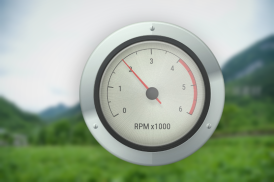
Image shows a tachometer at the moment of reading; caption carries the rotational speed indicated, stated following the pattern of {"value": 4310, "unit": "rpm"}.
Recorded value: {"value": 2000, "unit": "rpm"}
